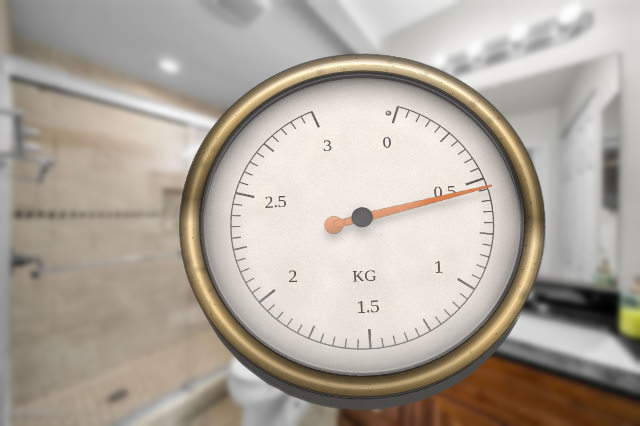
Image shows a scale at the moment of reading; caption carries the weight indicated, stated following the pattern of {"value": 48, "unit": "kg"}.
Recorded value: {"value": 0.55, "unit": "kg"}
